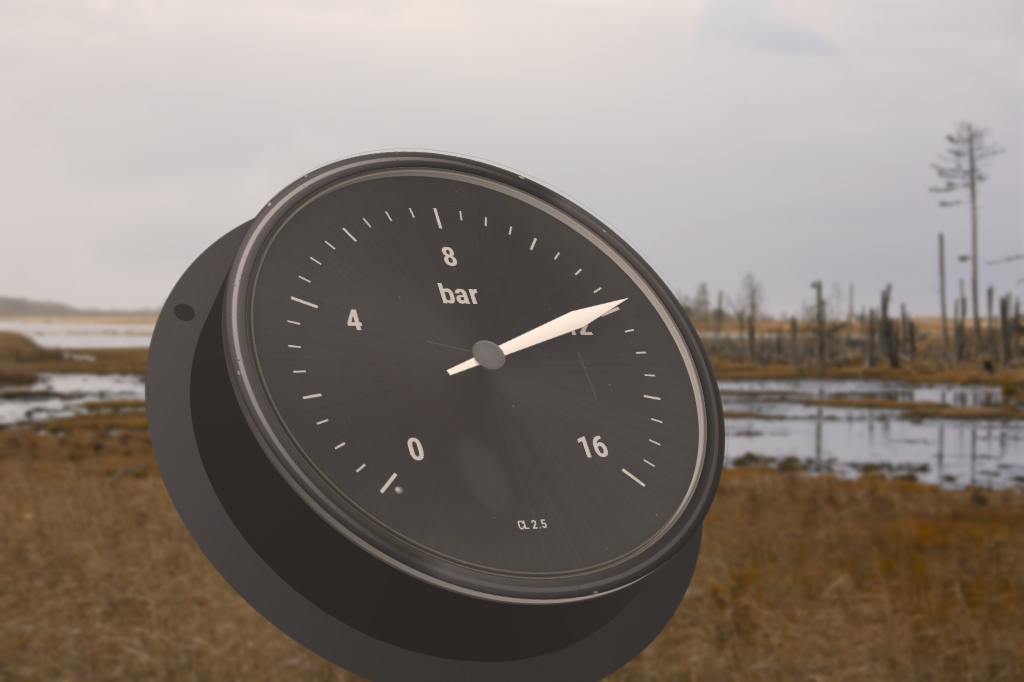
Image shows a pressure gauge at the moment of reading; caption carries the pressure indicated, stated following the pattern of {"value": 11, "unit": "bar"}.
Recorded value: {"value": 12, "unit": "bar"}
